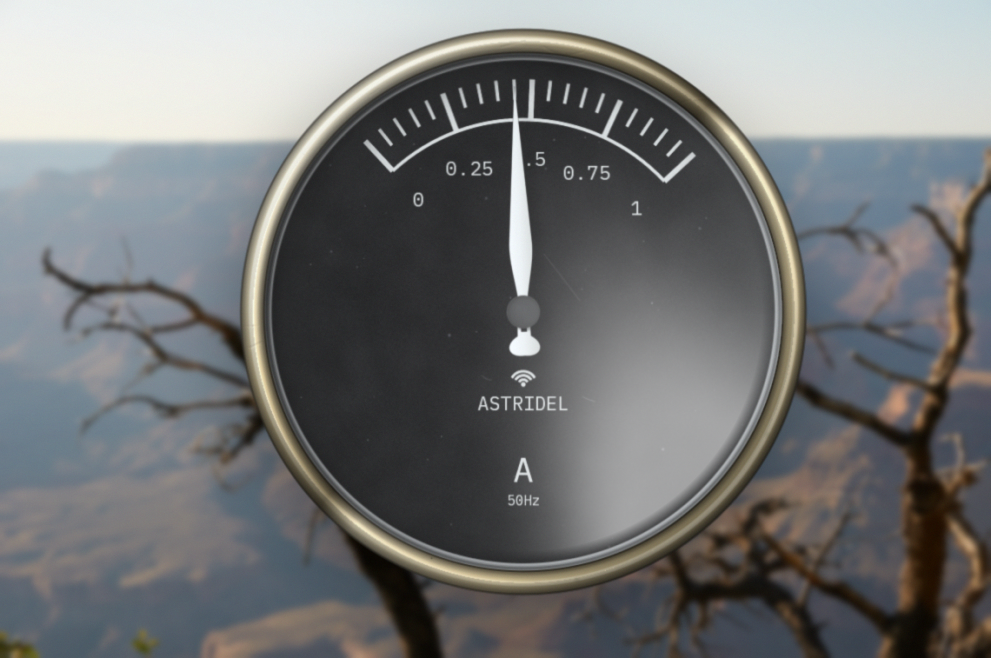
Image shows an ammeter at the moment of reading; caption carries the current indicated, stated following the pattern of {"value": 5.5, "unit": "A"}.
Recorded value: {"value": 0.45, "unit": "A"}
